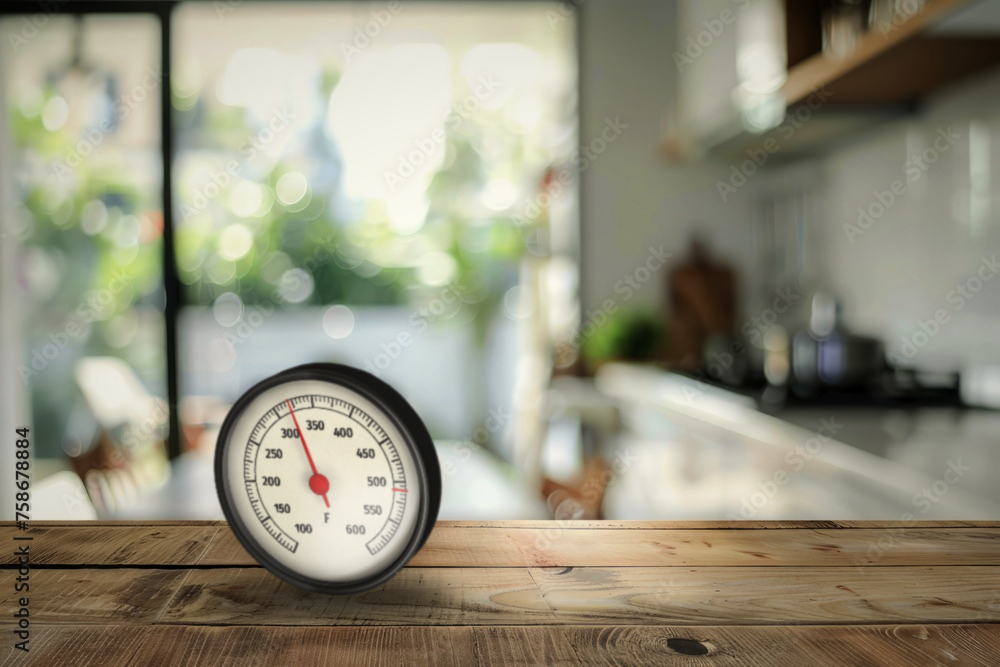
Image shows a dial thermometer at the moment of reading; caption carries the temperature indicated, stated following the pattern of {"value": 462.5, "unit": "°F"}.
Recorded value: {"value": 325, "unit": "°F"}
